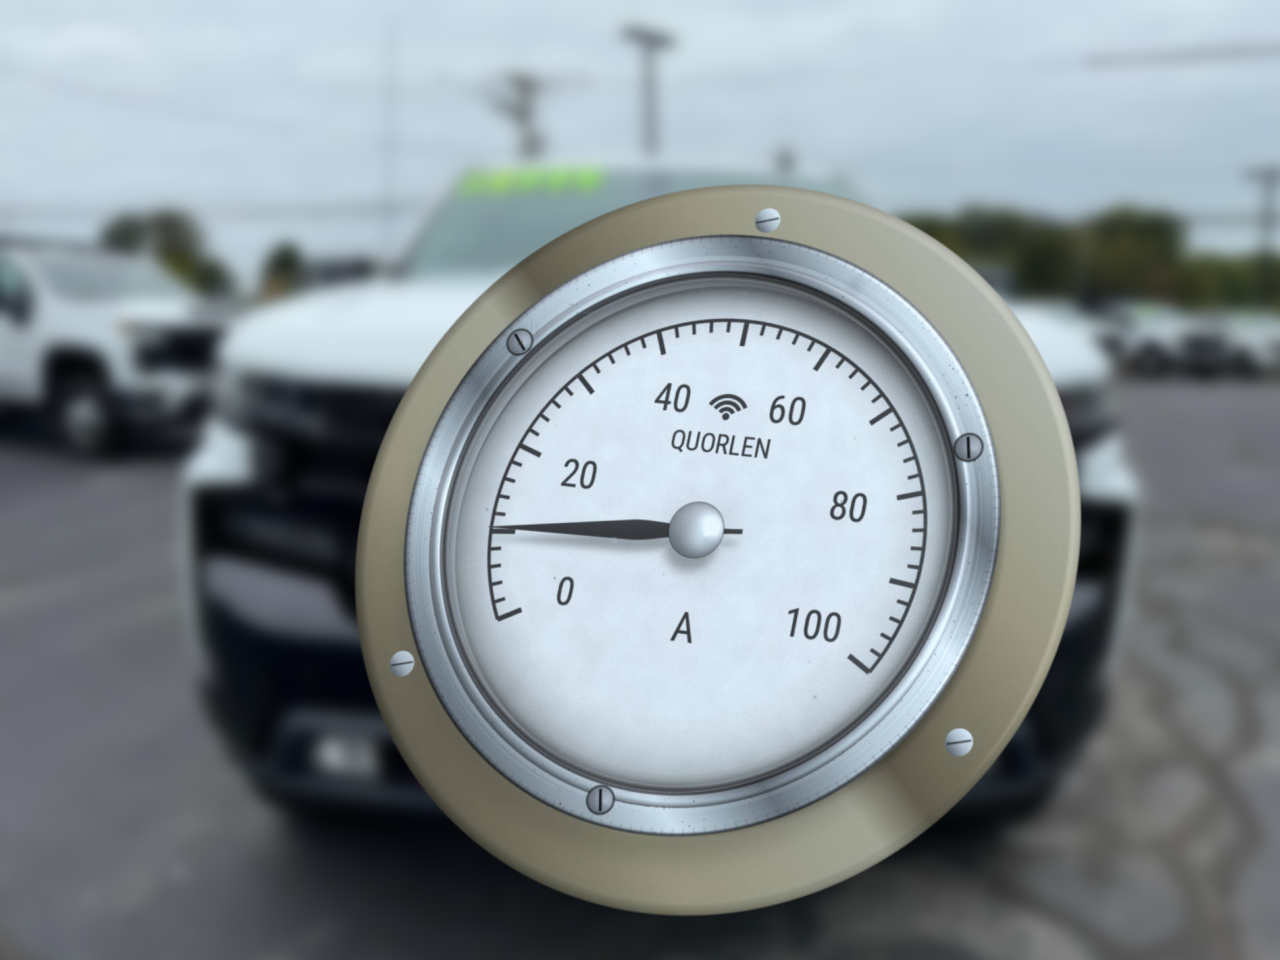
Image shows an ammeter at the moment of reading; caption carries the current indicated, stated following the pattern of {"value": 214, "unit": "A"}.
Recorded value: {"value": 10, "unit": "A"}
